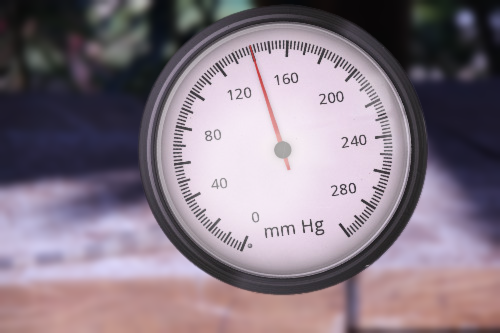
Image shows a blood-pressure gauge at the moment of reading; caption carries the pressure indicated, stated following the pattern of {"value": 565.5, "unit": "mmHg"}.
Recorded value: {"value": 140, "unit": "mmHg"}
